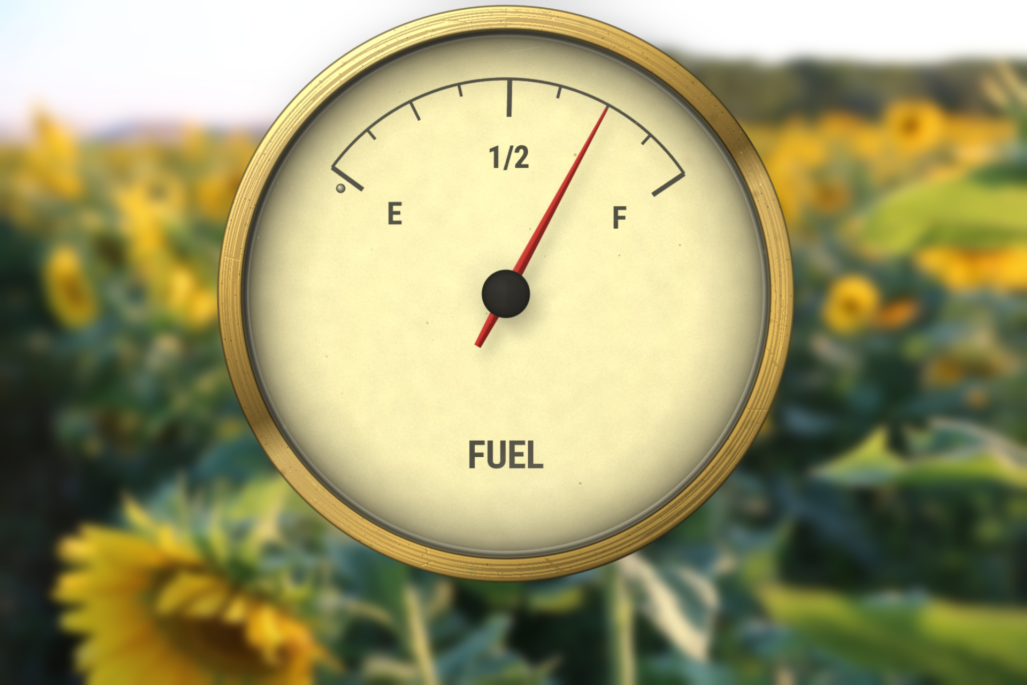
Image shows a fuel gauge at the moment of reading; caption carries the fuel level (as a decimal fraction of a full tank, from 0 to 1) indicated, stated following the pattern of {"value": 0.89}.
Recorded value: {"value": 0.75}
